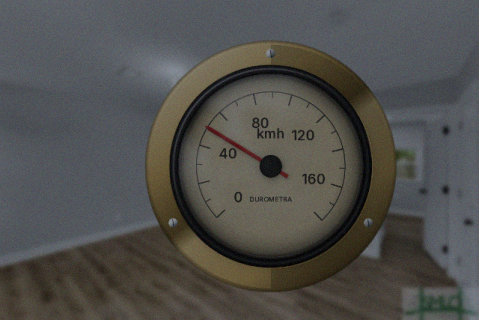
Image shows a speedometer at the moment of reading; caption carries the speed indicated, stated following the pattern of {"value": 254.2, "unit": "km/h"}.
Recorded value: {"value": 50, "unit": "km/h"}
